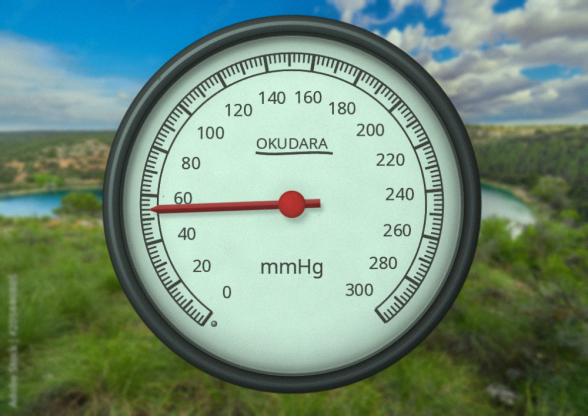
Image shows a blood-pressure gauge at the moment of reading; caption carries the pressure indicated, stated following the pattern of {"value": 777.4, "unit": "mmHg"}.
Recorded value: {"value": 54, "unit": "mmHg"}
